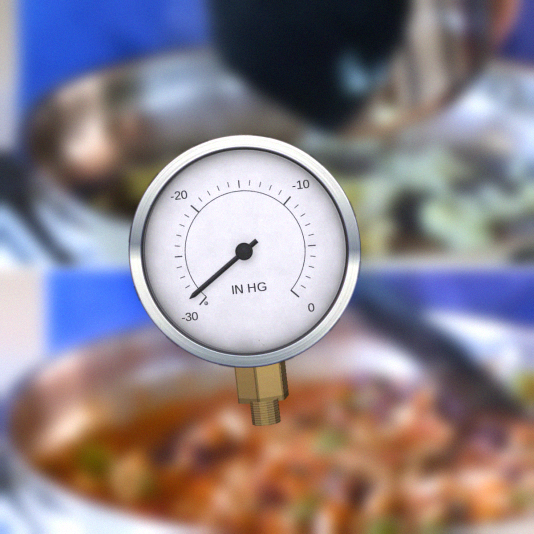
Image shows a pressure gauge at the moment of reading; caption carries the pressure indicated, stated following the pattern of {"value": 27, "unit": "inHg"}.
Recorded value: {"value": -29, "unit": "inHg"}
